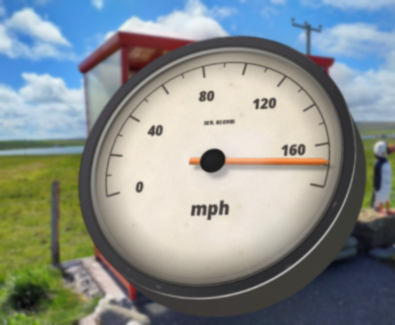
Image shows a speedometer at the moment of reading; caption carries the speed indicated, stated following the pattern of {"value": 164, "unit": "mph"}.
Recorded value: {"value": 170, "unit": "mph"}
